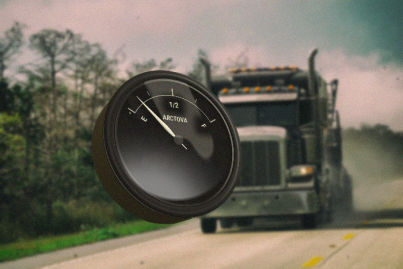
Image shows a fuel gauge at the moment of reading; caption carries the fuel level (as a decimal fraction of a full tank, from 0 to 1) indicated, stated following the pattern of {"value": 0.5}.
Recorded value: {"value": 0.125}
